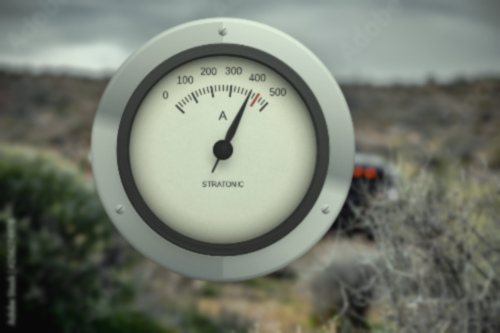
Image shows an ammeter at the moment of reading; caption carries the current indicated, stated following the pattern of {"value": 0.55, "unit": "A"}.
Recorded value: {"value": 400, "unit": "A"}
